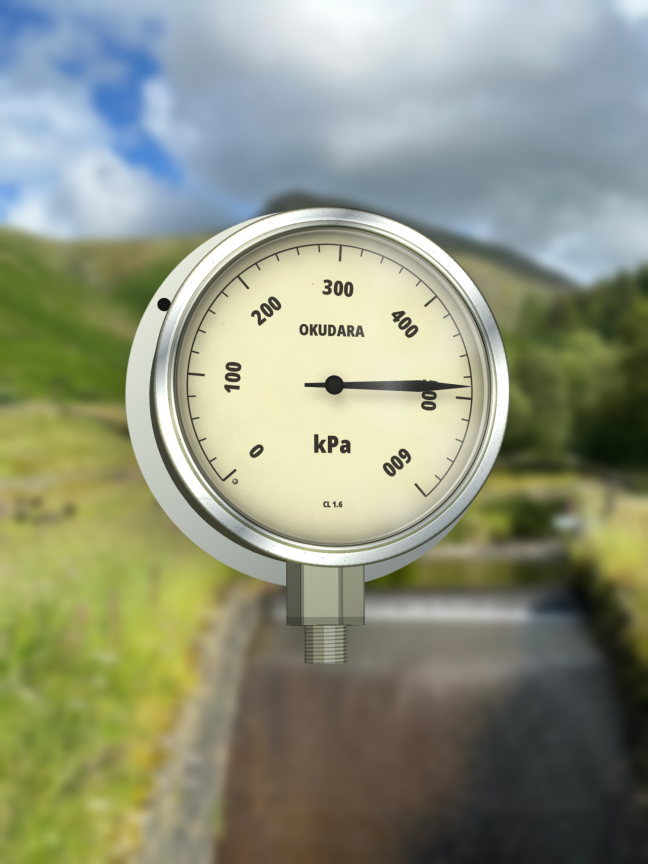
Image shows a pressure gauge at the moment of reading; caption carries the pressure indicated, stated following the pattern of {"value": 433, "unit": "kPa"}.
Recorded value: {"value": 490, "unit": "kPa"}
